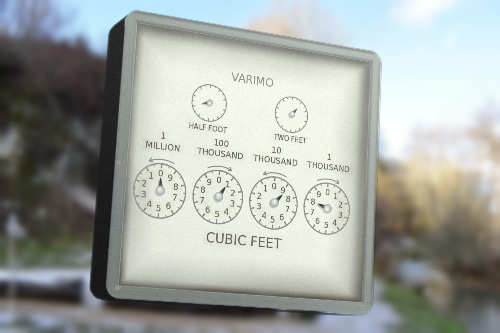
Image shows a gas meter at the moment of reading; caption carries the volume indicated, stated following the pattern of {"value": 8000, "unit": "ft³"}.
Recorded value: {"value": 8800, "unit": "ft³"}
